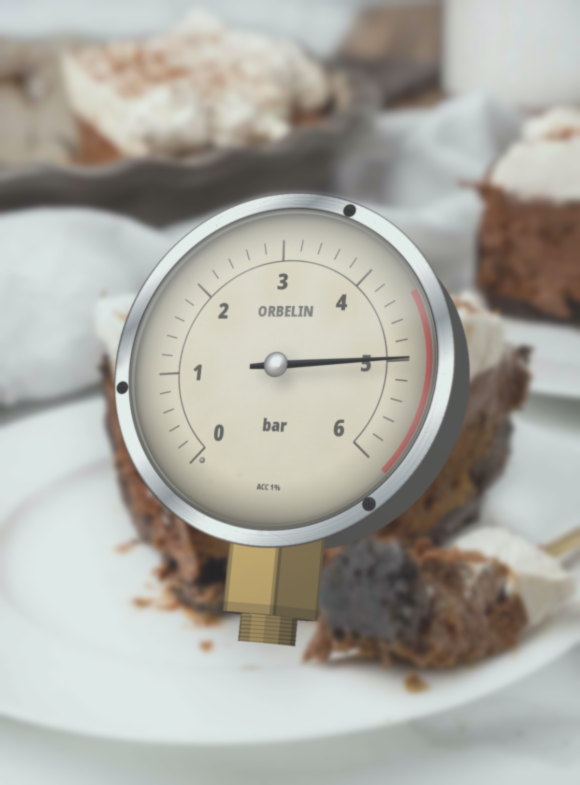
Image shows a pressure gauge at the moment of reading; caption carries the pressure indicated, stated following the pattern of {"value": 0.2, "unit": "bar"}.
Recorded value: {"value": 5, "unit": "bar"}
